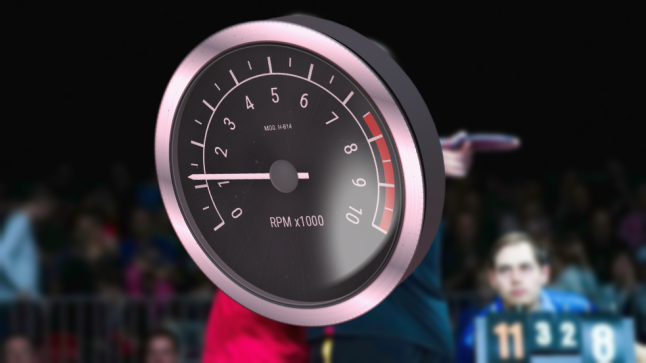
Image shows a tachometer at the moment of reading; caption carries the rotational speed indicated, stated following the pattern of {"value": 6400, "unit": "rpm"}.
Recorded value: {"value": 1250, "unit": "rpm"}
